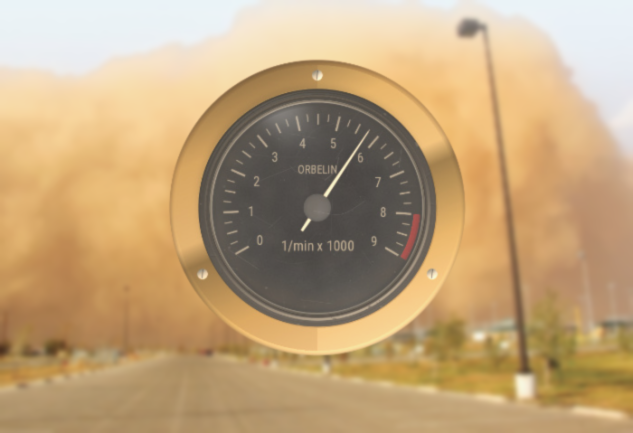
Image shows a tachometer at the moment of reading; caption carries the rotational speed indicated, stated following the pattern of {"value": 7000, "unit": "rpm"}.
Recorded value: {"value": 5750, "unit": "rpm"}
